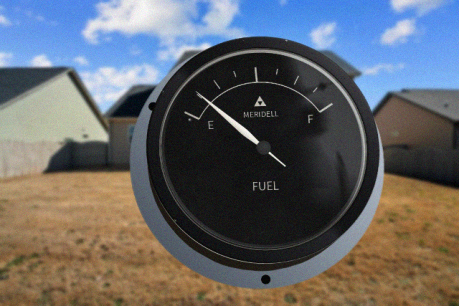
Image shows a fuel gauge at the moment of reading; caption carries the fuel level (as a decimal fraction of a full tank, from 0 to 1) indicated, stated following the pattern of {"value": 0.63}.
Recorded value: {"value": 0.125}
